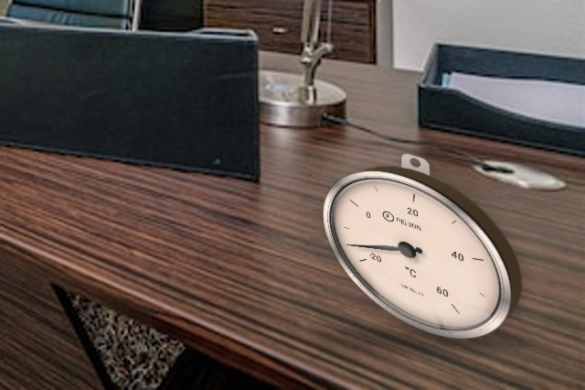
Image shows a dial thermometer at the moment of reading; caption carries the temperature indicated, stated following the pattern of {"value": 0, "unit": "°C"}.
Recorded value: {"value": -15, "unit": "°C"}
